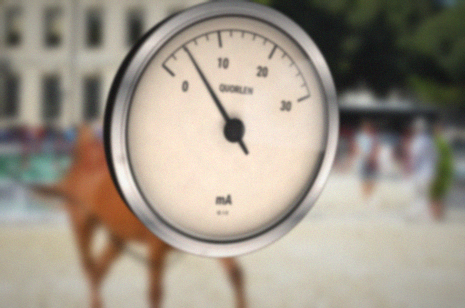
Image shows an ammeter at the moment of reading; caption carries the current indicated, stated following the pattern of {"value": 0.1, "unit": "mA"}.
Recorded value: {"value": 4, "unit": "mA"}
